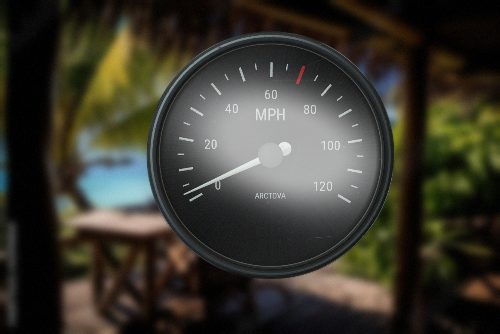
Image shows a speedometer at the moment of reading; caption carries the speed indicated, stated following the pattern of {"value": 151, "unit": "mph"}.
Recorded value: {"value": 2.5, "unit": "mph"}
